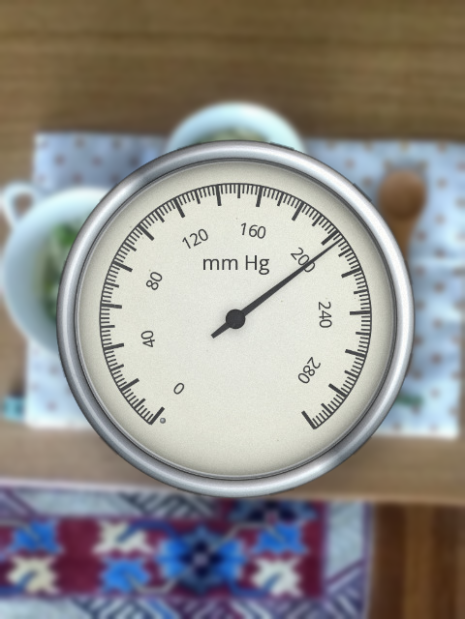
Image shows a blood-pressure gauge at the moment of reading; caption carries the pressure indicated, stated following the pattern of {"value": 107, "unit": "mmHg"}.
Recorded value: {"value": 204, "unit": "mmHg"}
